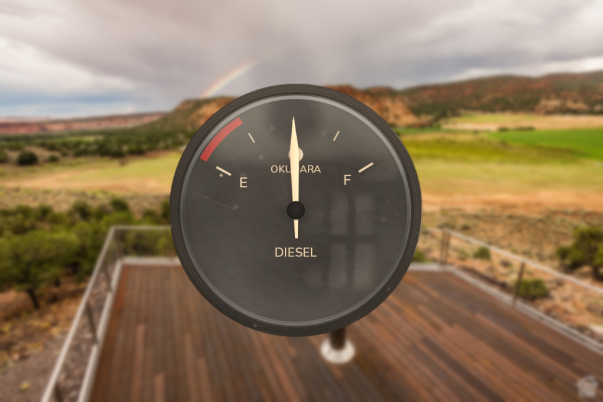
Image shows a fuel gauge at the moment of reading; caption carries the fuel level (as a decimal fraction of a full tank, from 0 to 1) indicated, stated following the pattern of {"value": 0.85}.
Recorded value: {"value": 0.5}
